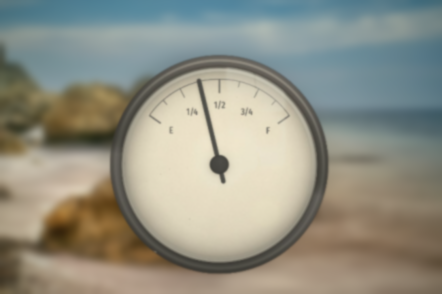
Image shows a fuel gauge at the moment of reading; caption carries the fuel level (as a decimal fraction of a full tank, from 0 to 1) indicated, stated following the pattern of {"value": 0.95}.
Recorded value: {"value": 0.375}
